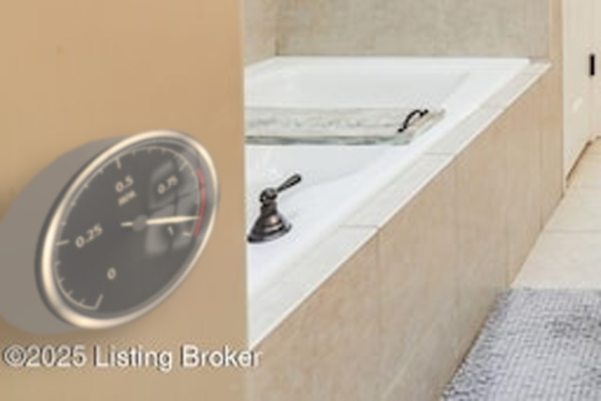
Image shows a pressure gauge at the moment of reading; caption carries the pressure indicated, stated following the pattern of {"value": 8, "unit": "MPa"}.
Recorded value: {"value": 0.95, "unit": "MPa"}
